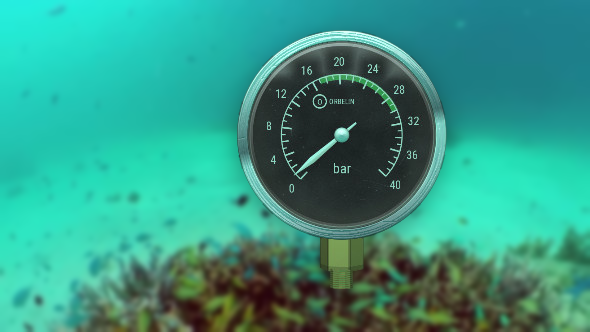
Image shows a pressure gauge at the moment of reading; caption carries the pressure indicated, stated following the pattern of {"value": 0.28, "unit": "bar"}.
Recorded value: {"value": 1, "unit": "bar"}
